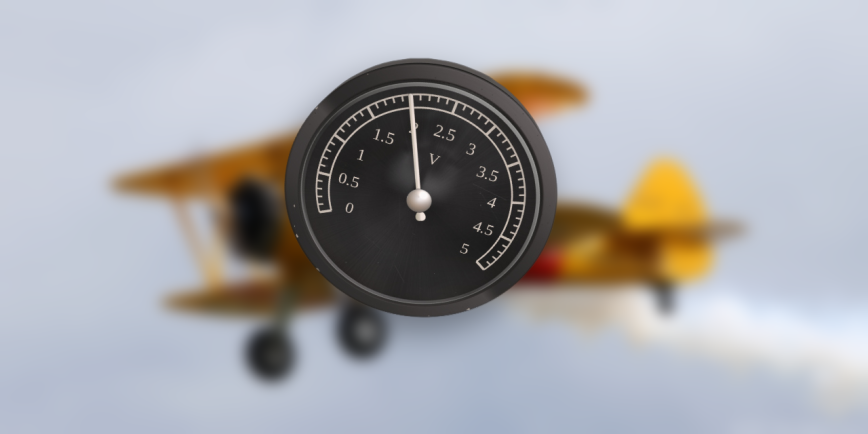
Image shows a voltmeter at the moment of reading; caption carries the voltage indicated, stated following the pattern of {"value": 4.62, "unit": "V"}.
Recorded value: {"value": 2, "unit": "V"}
